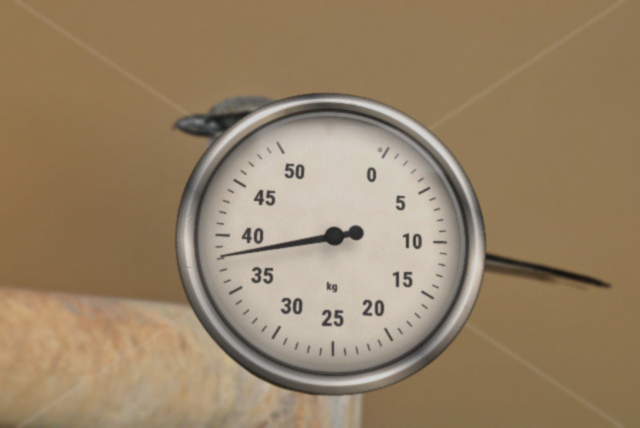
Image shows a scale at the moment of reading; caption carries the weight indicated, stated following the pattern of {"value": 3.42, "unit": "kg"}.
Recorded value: {"value": 38, "unit": "kg"}
